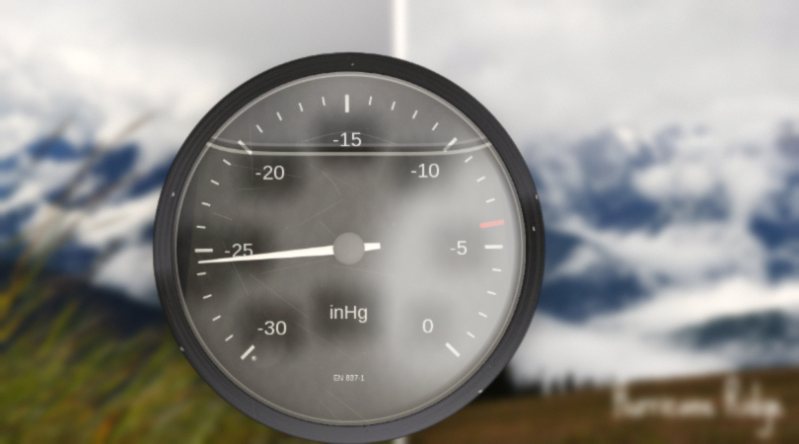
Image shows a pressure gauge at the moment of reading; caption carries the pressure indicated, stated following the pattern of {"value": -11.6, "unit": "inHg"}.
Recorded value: {"value": -25.5, "unit": "inHg"}
